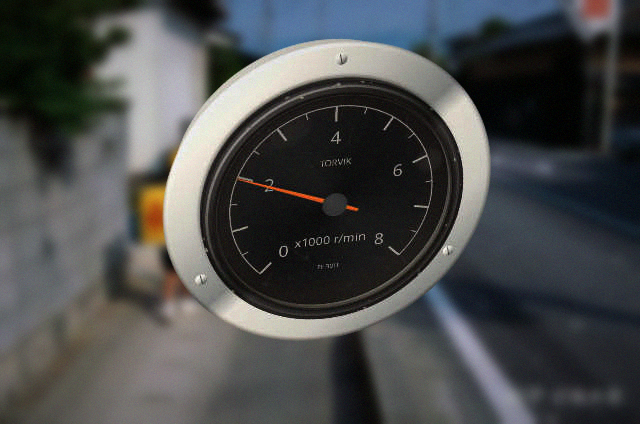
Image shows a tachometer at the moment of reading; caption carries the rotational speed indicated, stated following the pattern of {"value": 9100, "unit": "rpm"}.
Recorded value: {"value": 2000, "unit": "rpm"}
